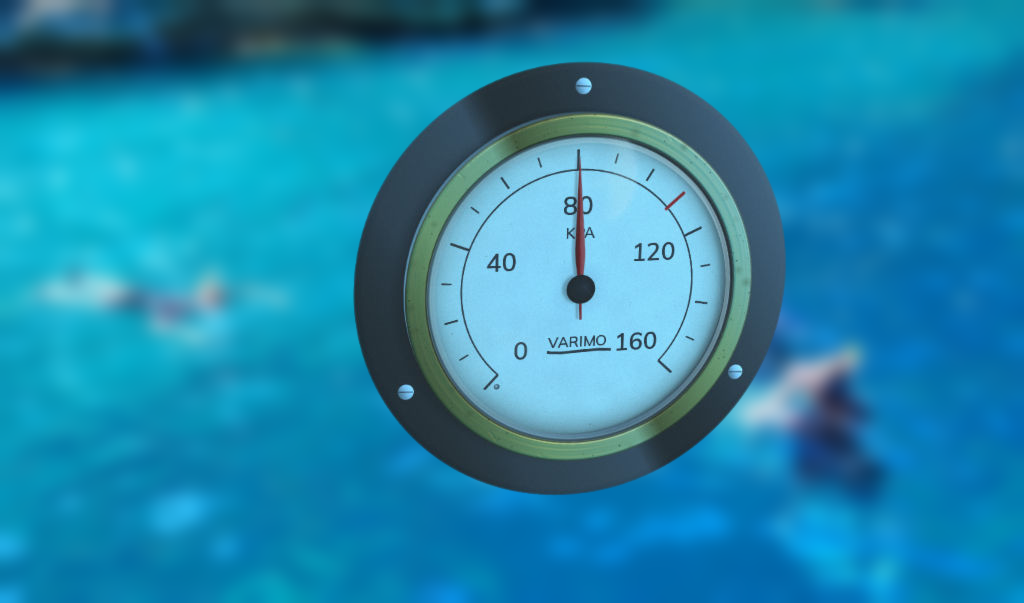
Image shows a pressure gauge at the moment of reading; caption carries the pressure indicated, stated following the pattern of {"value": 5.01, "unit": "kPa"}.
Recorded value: {"value": 80, "unit": "kPa"}
